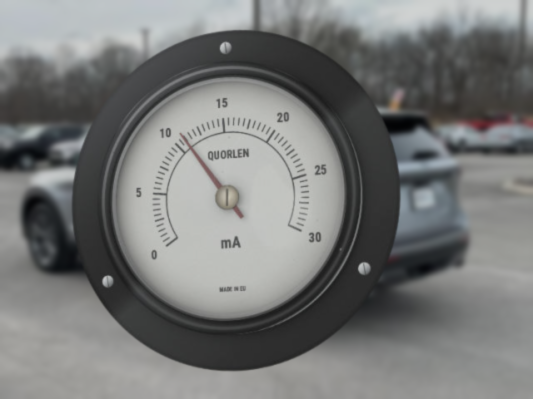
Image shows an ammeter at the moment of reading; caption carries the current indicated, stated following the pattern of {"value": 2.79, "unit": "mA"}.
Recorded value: {"value": 11, "unit": "mA"}
